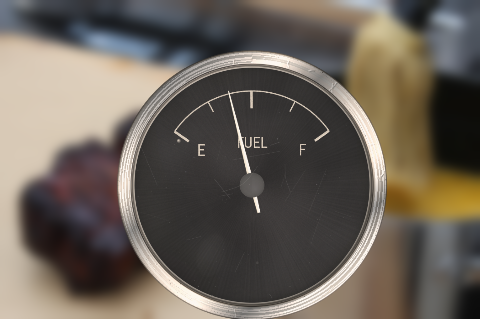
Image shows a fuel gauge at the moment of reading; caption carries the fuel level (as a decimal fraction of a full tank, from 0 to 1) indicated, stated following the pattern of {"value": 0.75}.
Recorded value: {"value": 0.375}
